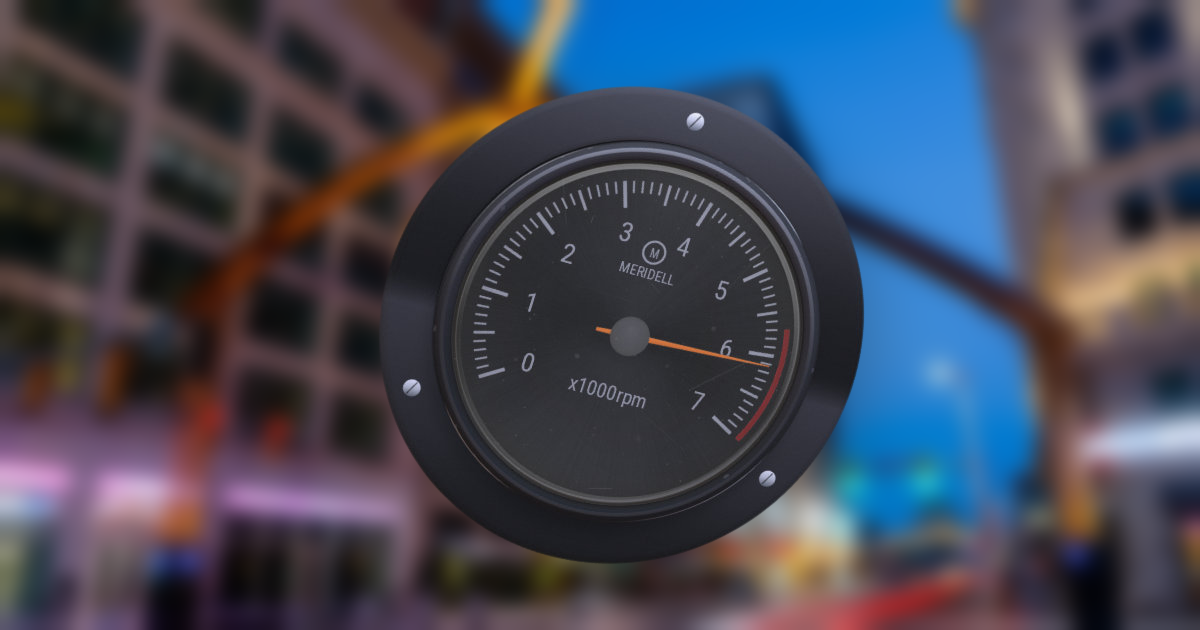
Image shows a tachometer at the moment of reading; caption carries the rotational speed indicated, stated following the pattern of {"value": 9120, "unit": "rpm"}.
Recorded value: {"value": 6100, "unit": "rpm"}
